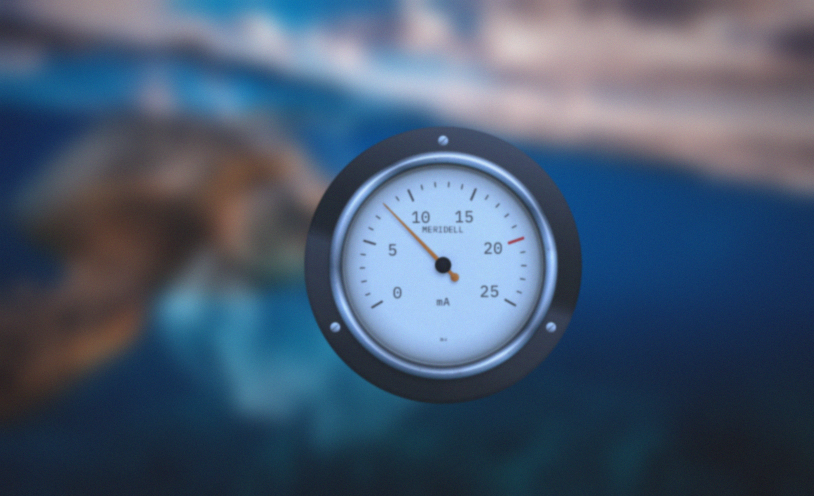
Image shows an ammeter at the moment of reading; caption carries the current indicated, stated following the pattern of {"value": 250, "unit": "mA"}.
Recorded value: {"value": 8, "unit": "mA"}
